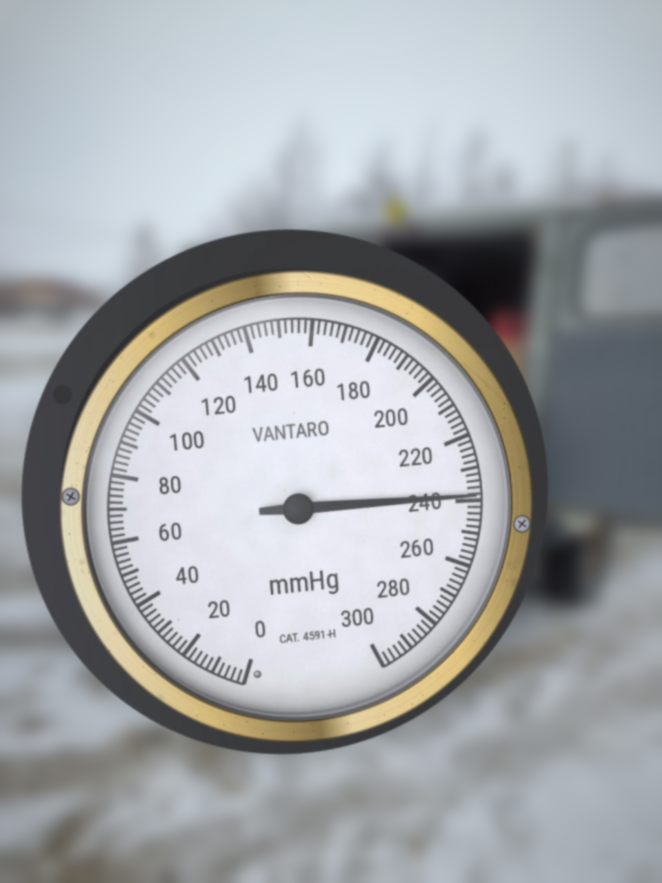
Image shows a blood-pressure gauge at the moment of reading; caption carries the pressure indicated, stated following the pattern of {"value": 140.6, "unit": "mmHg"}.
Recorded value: {"value": 238, "unit": "mmHg"}
